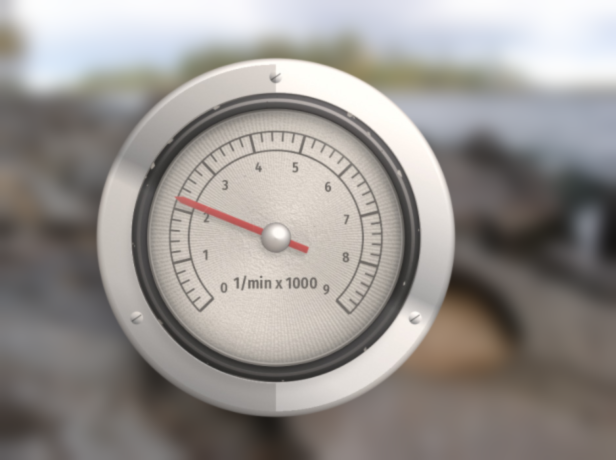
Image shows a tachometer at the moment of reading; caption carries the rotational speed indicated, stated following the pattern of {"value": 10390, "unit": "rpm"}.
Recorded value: {"value": 2200, "unit": "rpm"}
